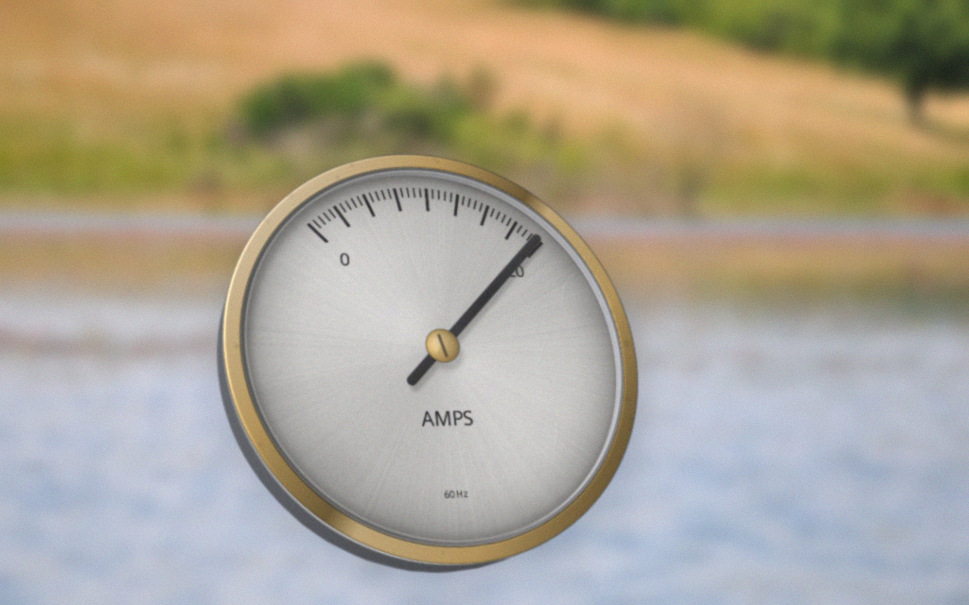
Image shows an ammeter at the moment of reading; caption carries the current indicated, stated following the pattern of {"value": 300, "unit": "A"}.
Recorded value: {"value": 19.5, "unit": "A"}
